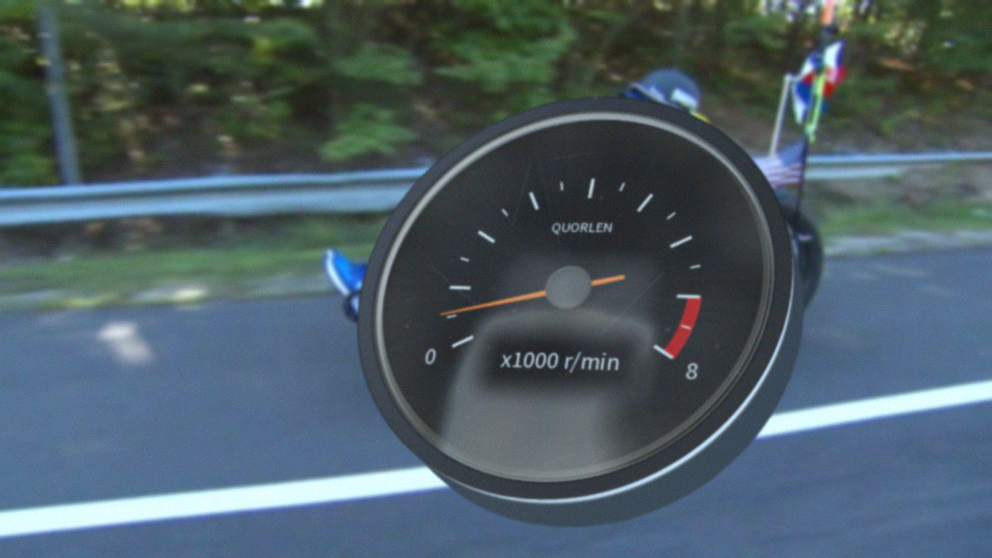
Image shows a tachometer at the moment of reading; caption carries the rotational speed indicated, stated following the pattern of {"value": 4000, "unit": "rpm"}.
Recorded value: {"value": 500, "unit": "rpm"}
